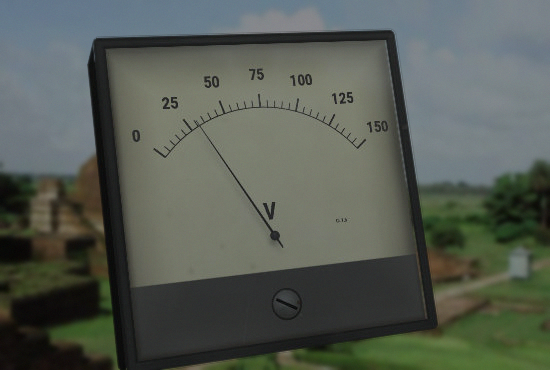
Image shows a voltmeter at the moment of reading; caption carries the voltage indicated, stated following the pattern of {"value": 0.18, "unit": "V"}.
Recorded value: {"value": 30, "unit": "V"}
